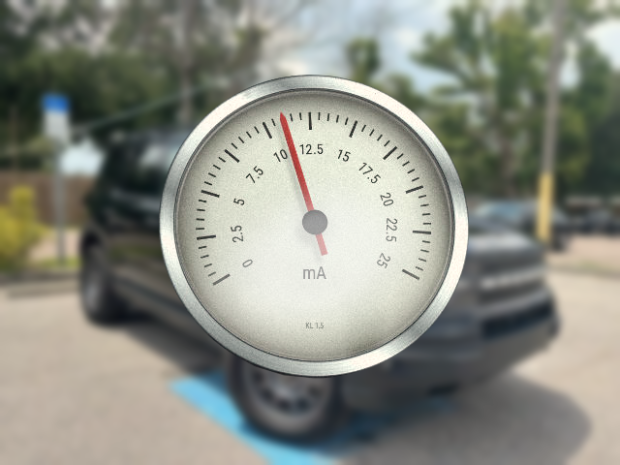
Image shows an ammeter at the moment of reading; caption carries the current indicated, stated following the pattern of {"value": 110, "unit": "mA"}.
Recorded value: {"value": 11, "unit": "mA"}
